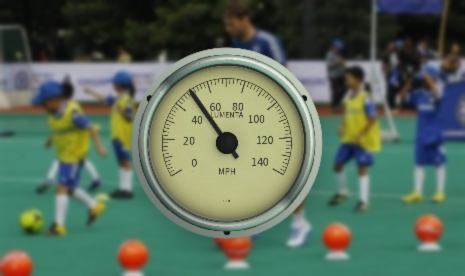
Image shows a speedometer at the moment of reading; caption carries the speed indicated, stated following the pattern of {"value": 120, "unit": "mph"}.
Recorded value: {"value": 50, "unit": "mph"}
